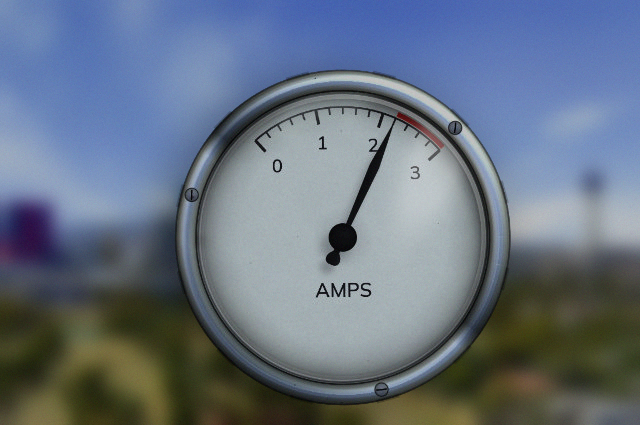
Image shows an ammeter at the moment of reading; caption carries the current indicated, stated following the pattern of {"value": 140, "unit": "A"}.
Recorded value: {"value": 2.2, "unit": "A"}
